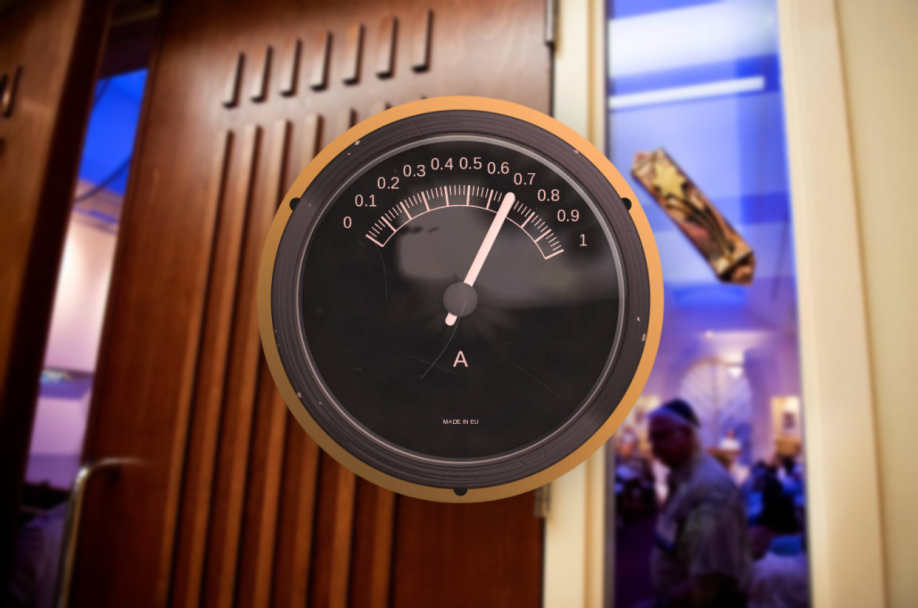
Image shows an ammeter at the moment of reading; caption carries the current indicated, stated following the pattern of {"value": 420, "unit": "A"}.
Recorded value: {"value": 0.68, "unit": "A"}
